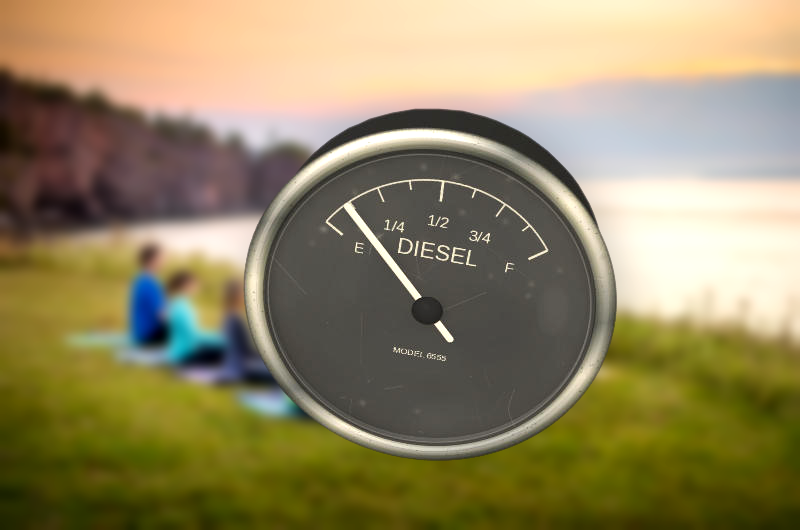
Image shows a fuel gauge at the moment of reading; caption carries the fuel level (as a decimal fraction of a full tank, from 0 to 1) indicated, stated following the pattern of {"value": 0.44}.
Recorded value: {"value": 0.125}
